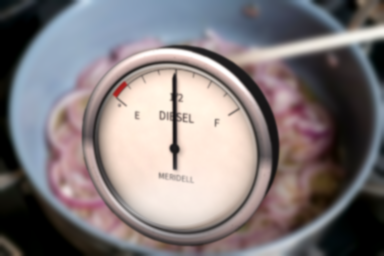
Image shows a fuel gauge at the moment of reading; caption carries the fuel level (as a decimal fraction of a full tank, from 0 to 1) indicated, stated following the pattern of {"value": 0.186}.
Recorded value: {"value": 0.5}
